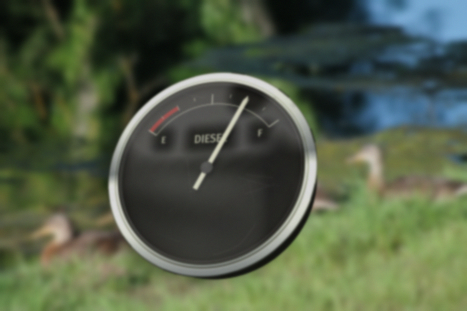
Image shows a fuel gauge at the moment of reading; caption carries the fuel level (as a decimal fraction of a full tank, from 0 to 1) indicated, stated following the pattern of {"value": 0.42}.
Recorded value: {"value": 0.75}
